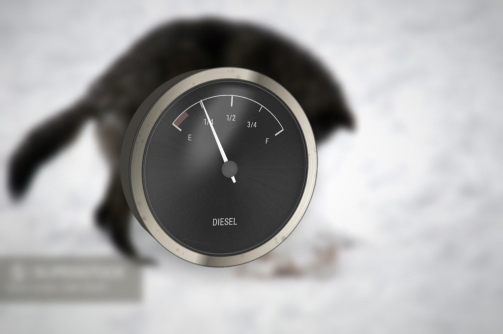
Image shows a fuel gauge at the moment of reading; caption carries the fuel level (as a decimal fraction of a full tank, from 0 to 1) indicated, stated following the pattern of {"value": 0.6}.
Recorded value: {"value": 0.25}
